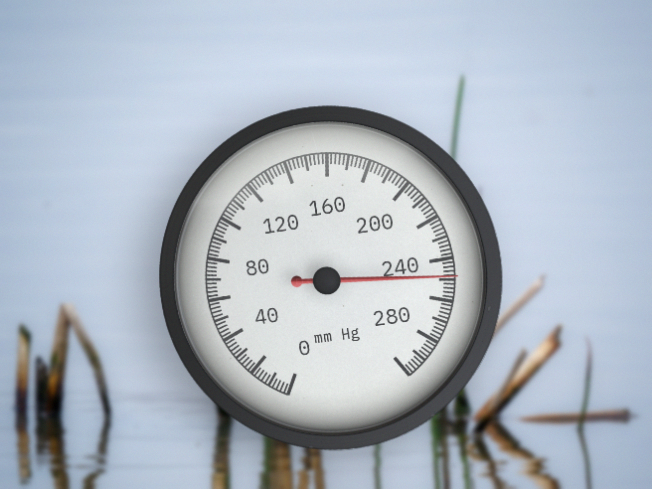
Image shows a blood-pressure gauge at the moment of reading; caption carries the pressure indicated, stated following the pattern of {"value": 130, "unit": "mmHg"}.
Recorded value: {"value": 248, "unit": "mmHg"}
